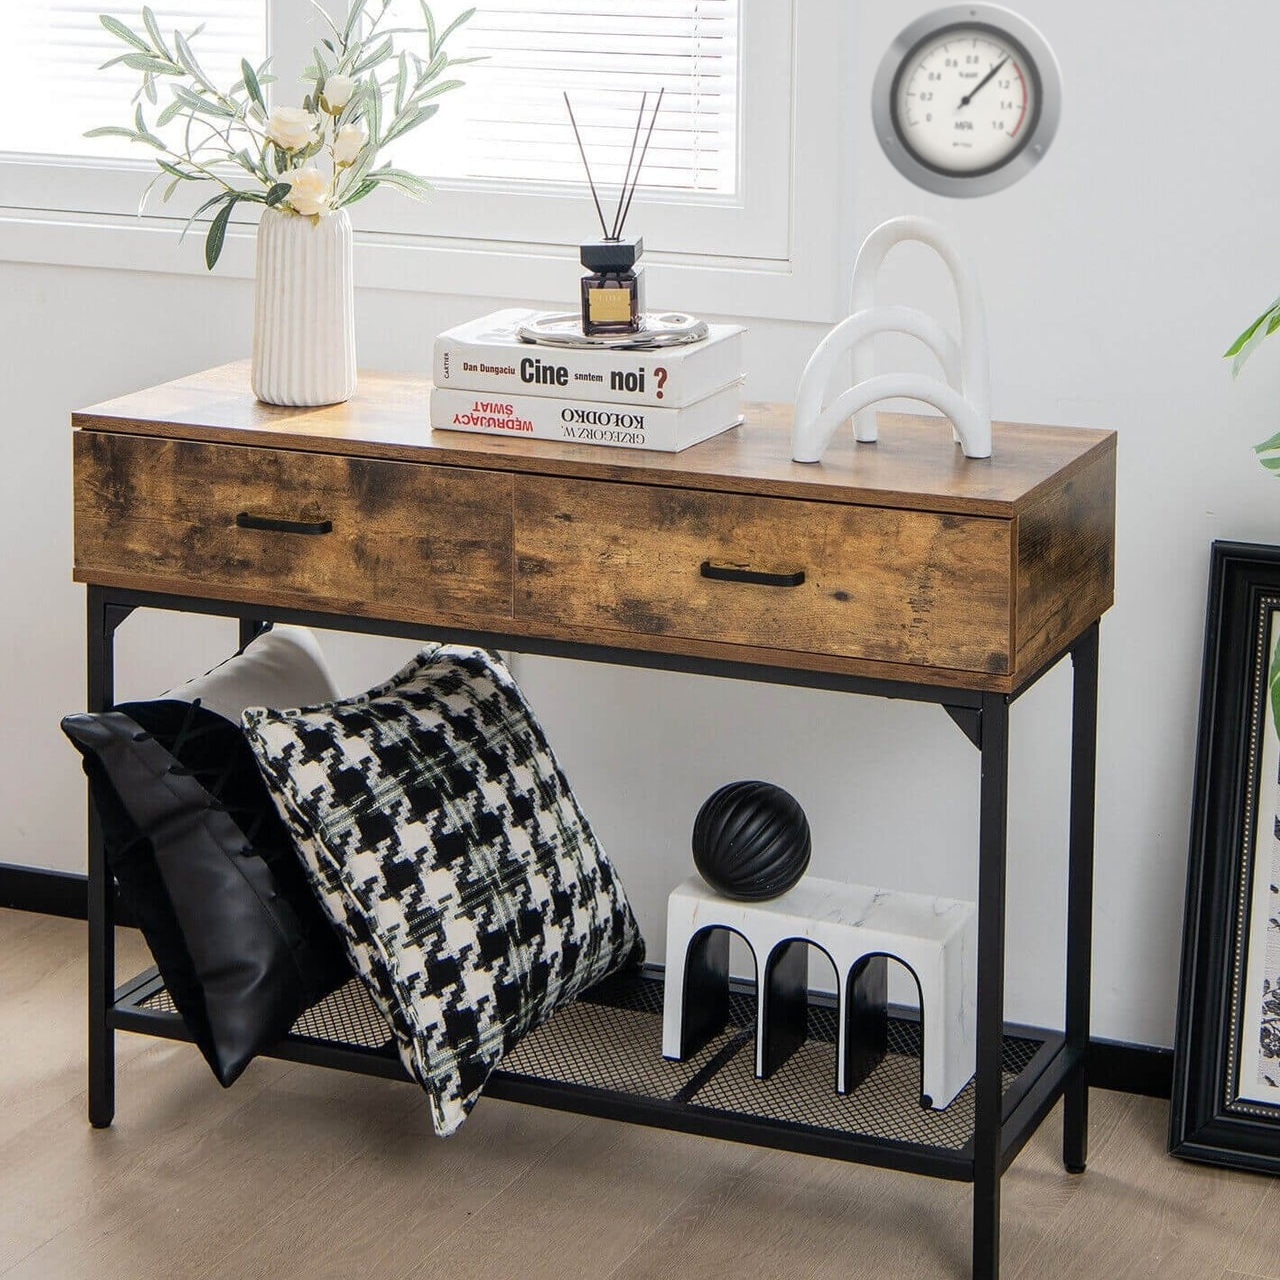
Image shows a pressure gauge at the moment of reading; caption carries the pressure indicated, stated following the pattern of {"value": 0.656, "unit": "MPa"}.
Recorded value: {"value": 1.05, "unit": "MPa"}
